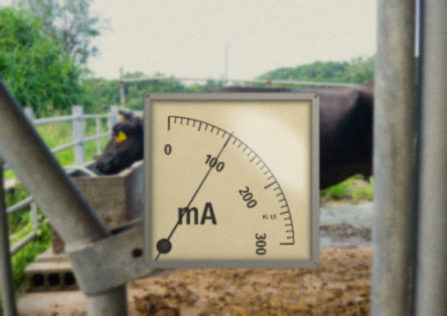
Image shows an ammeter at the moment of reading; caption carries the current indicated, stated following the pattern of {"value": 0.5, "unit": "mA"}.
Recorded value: {"value": 100, "unit": "mA"}
